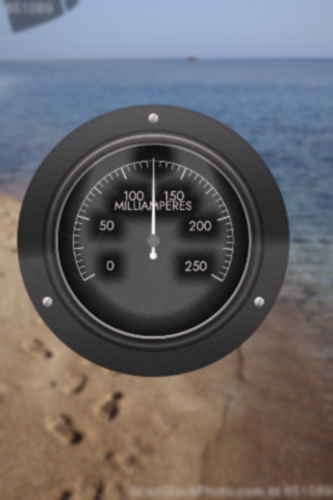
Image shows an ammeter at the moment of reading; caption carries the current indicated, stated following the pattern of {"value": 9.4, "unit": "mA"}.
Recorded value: {"value": 125, "unit": "mA"}
